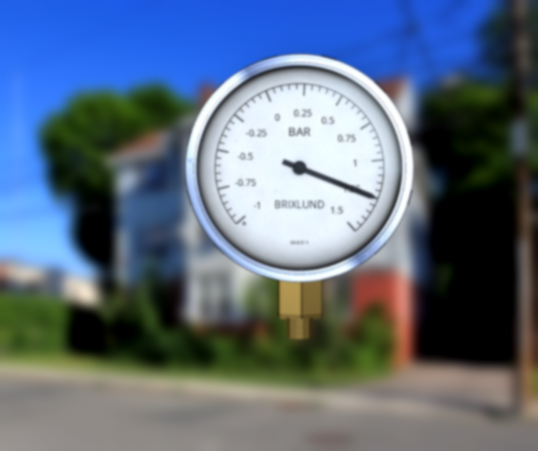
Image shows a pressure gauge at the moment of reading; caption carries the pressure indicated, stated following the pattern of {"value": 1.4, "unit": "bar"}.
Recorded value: {"value": 1.25, "unit": "bar"}
